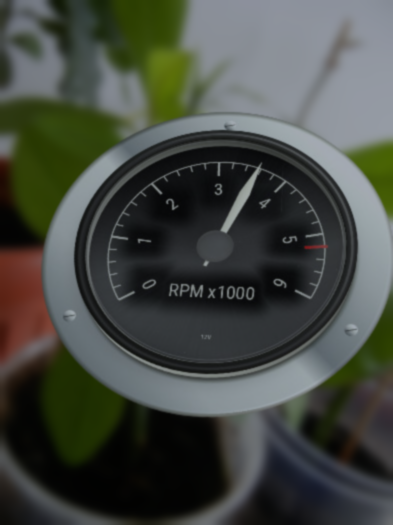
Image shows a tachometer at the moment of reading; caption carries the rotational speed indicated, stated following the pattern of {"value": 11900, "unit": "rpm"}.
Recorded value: {"value": 3600, "unit": "rpm"}
